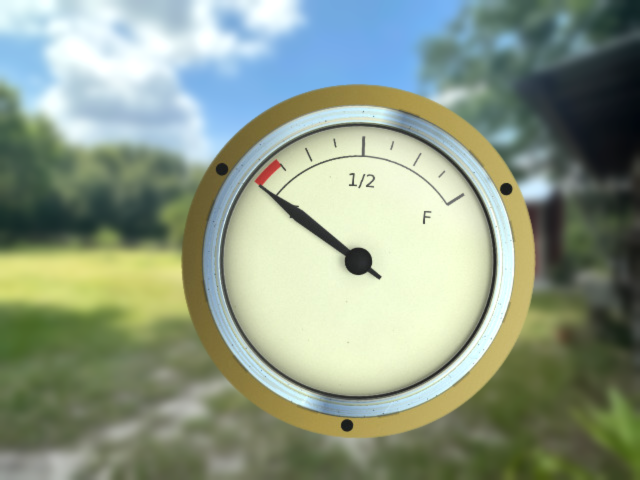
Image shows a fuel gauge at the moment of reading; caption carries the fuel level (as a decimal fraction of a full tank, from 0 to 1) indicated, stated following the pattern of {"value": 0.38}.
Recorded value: {"value": 0}
